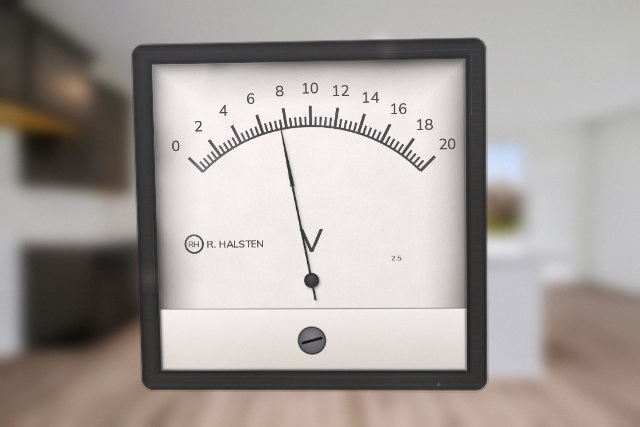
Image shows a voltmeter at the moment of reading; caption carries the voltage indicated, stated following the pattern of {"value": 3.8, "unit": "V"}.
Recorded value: {"value": 7.6, "unit": "V"}
